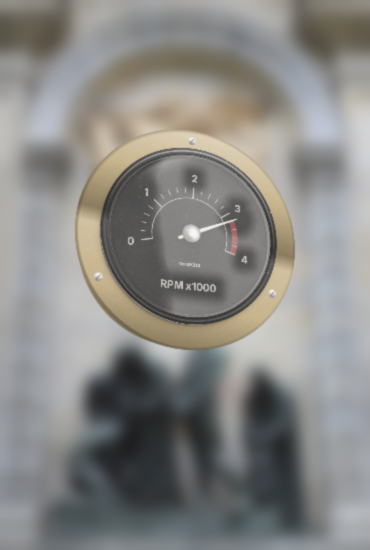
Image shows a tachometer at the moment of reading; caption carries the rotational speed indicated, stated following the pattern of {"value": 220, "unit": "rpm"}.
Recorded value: {"value": 3200, "unit": "rpm"}
